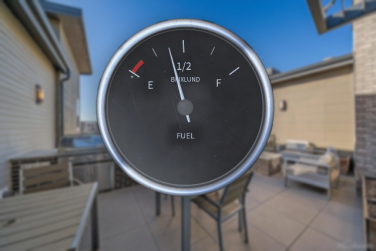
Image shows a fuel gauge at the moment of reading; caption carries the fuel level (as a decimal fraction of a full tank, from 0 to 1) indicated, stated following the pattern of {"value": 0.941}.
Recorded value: {"value": 0.375}
